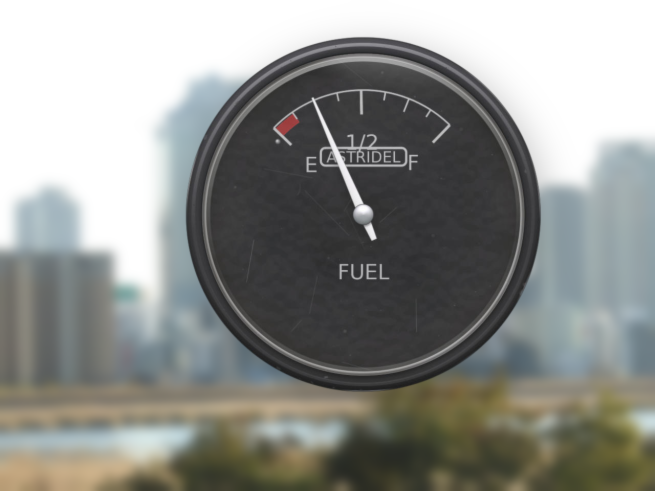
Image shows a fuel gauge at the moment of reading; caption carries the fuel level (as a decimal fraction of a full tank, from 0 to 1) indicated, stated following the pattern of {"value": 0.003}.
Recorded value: {"value": 0.25}
